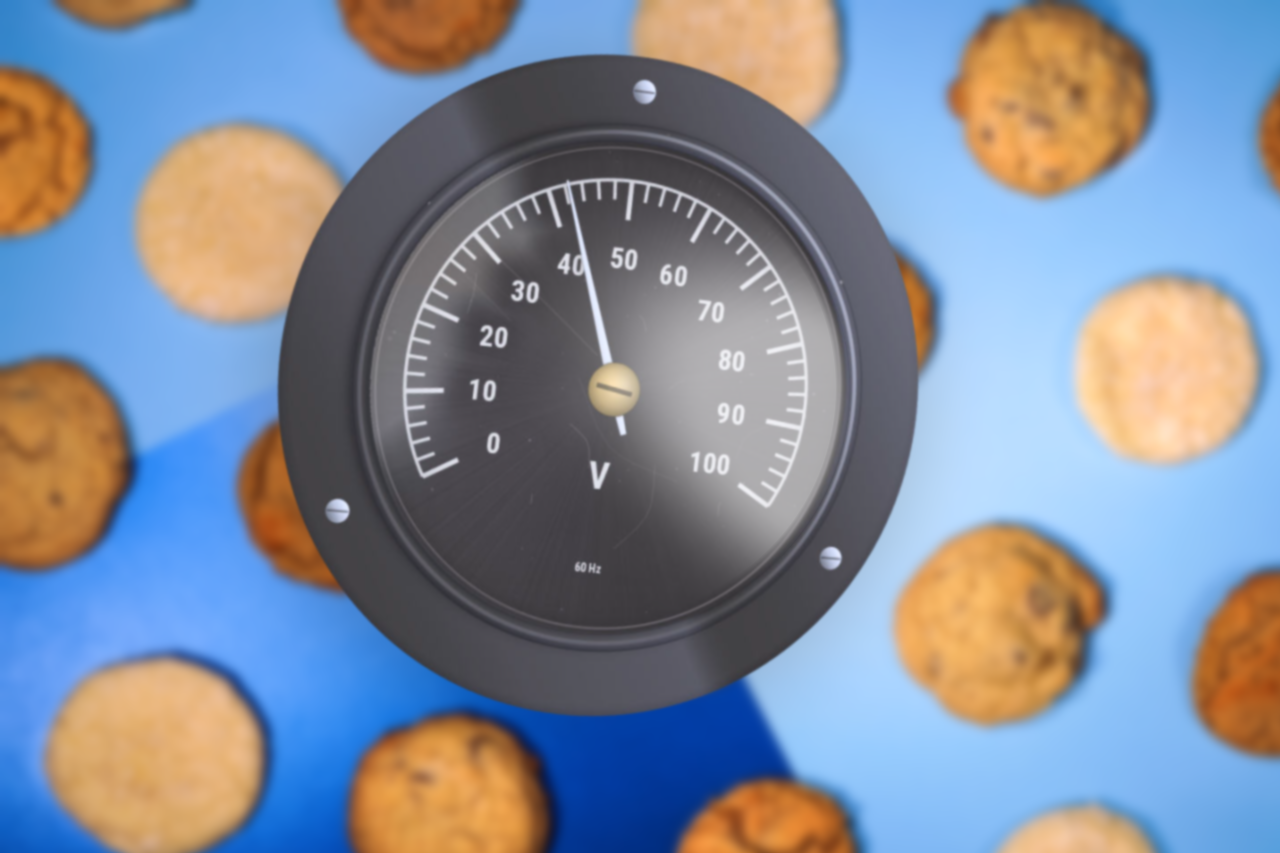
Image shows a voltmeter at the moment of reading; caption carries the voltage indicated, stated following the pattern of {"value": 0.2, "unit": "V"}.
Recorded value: {"value": 42, "unit": "V"}
